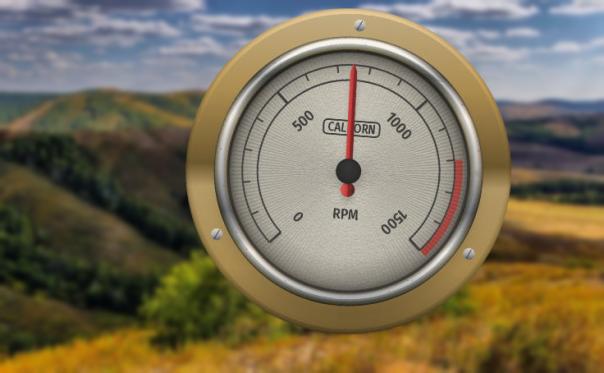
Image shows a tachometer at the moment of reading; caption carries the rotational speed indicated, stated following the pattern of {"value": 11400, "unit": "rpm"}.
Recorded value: {"value": 750, "unit": "rpm"}
